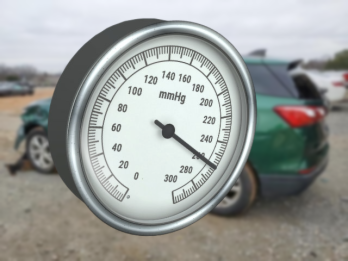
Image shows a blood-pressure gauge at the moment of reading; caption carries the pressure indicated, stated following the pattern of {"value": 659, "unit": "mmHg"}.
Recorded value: {"value": 260, "unit": "mmHg"}
